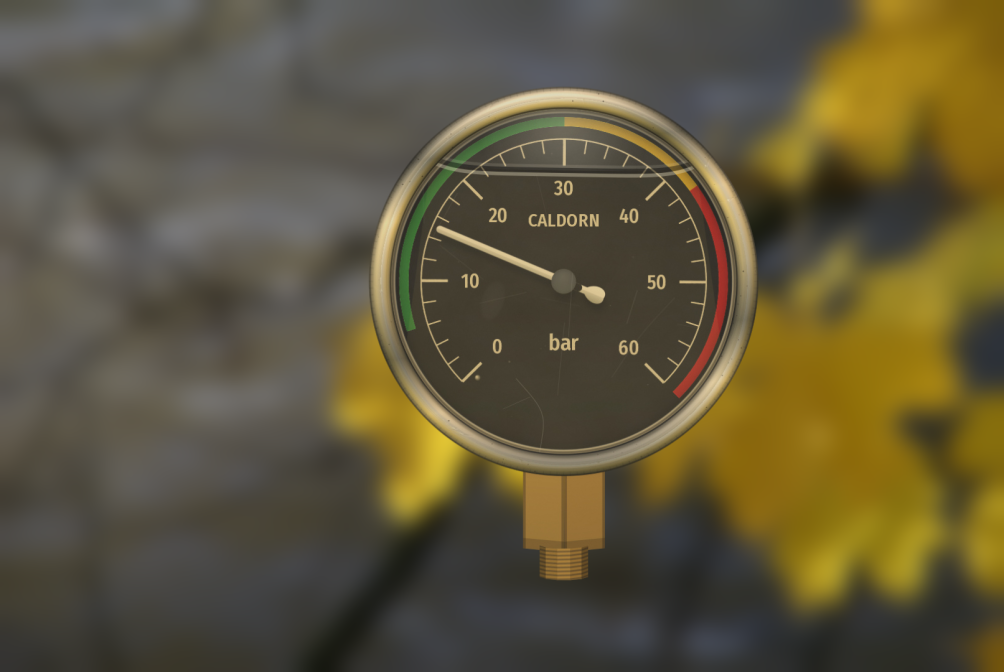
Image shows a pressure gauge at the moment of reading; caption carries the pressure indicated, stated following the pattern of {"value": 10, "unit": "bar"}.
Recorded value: {"value": 15, "unit": "bar"}
